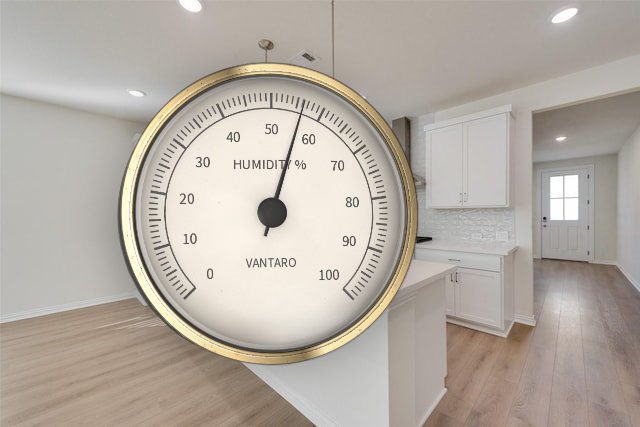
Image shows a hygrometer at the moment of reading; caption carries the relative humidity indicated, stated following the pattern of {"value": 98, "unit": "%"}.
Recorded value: {"value": 56, "unit": "%"}
